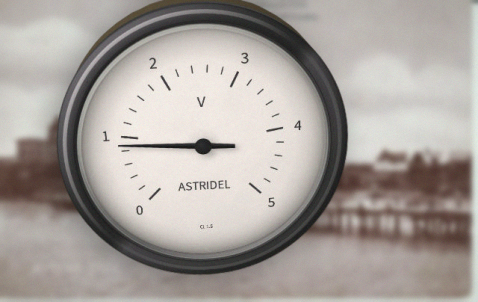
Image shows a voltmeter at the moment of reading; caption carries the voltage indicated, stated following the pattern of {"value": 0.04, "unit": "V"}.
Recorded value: {"value": 0.9, "unit": "V"}
